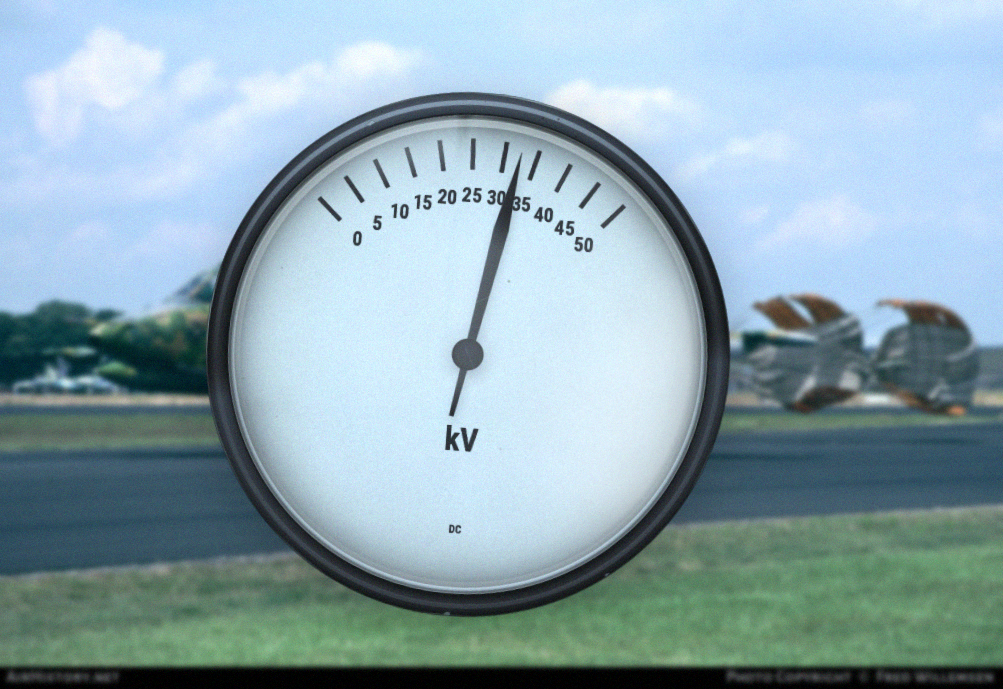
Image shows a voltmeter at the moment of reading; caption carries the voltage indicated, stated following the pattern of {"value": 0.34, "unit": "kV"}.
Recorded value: {"value": 32.5, "unit": "kV"}
